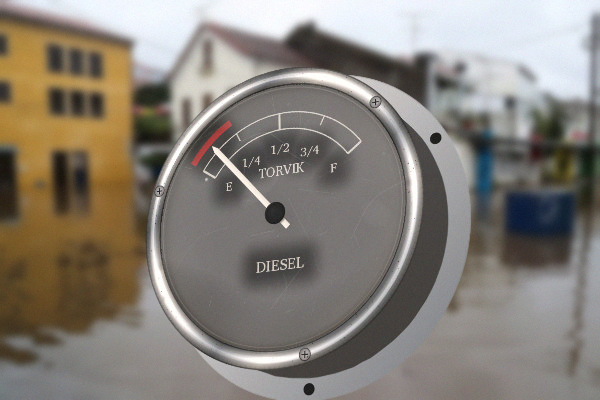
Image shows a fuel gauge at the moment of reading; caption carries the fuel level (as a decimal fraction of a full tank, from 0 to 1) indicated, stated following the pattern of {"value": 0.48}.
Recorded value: {"value": 0.125}
